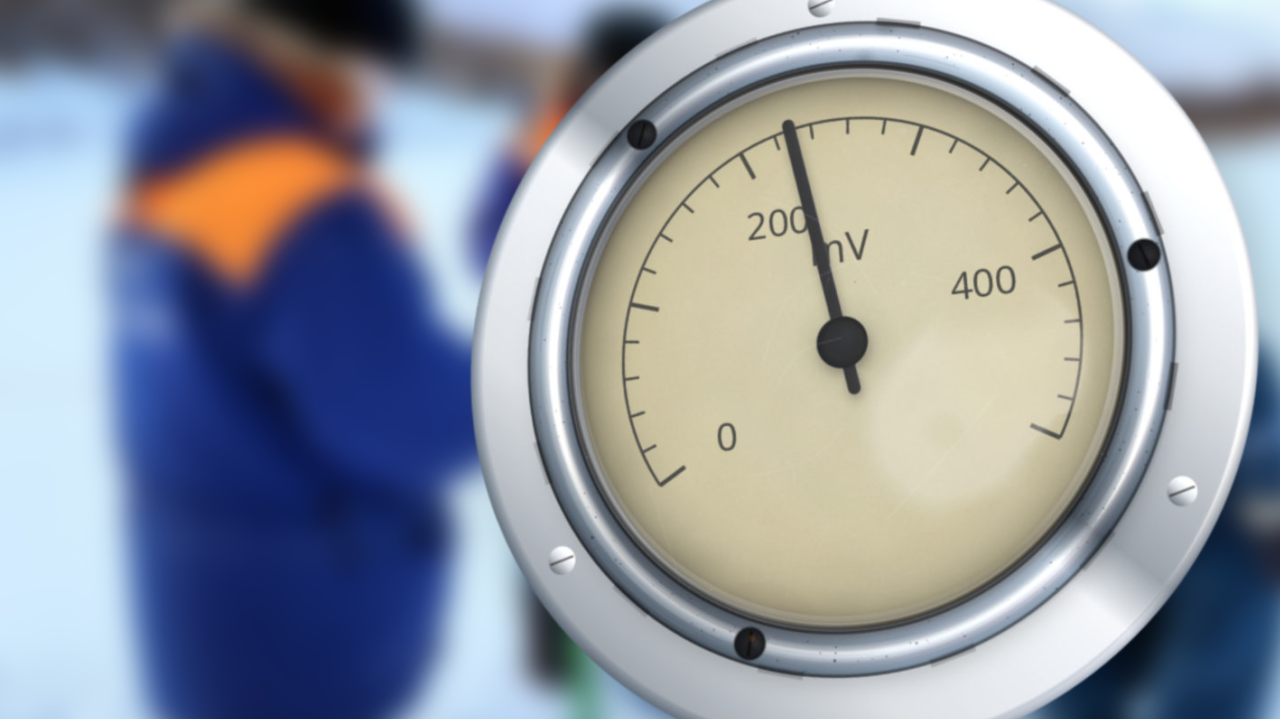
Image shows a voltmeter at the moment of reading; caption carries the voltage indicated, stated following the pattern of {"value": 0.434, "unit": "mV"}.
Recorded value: {"value": 230, "unit": "mV"}
